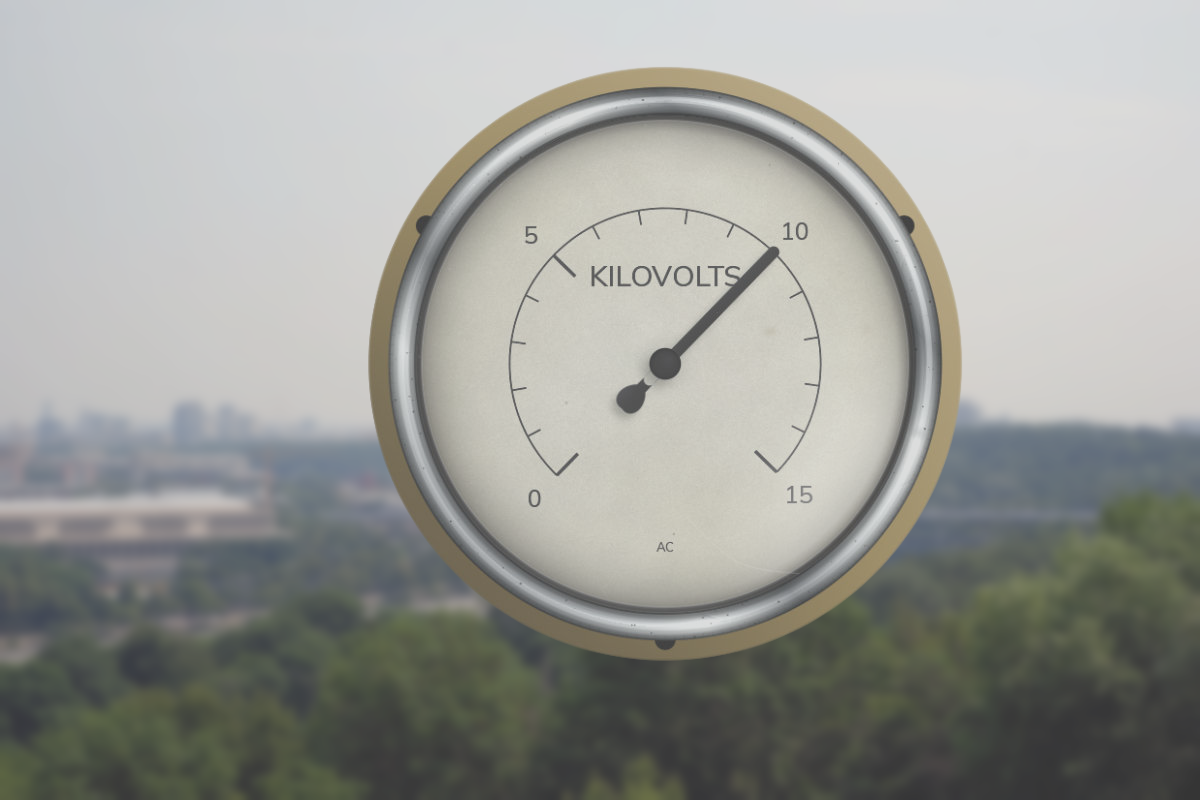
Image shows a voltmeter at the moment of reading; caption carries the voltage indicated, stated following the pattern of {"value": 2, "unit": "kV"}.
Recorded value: {"value": 10, "unit": "kV"}
